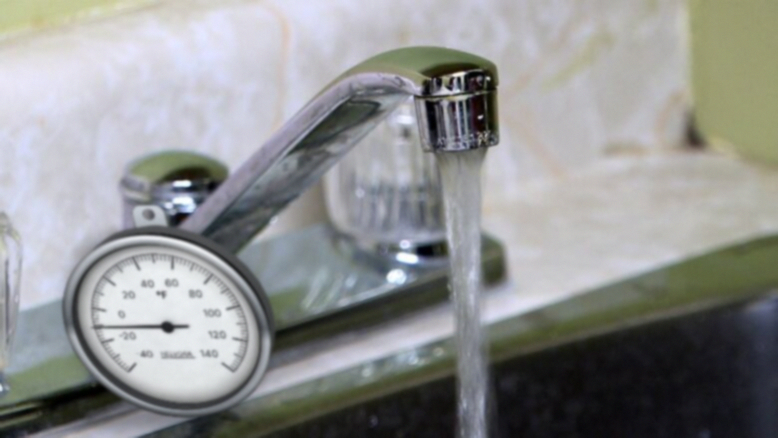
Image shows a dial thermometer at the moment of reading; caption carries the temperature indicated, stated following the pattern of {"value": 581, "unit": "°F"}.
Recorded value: {"value": -10, "unit": "°F"}
